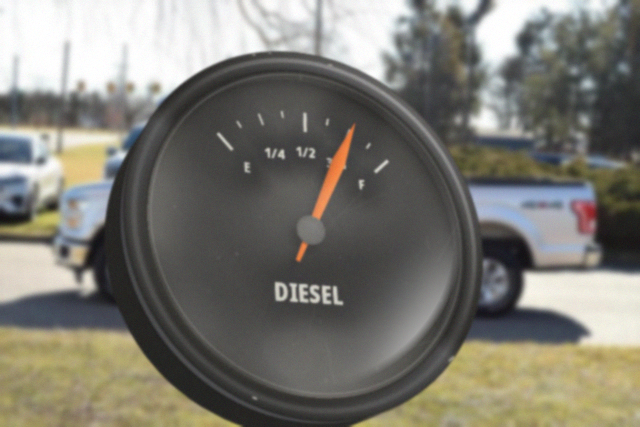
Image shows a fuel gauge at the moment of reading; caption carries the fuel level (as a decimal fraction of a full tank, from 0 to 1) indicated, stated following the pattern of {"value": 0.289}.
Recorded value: {"value": 0.75}
